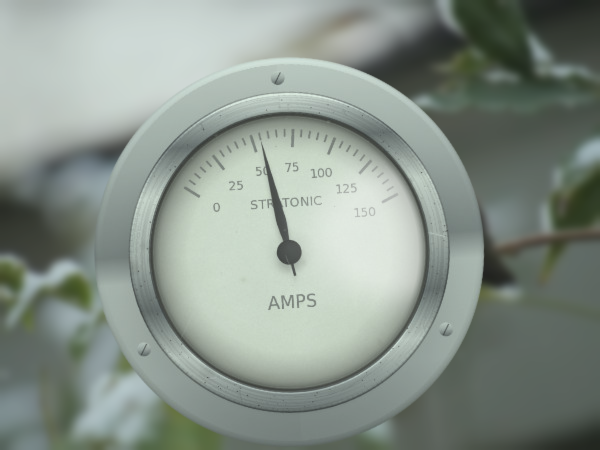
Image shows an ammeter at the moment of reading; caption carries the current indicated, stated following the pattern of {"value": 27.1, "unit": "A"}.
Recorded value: {"value": 55, "unit": "A"}
